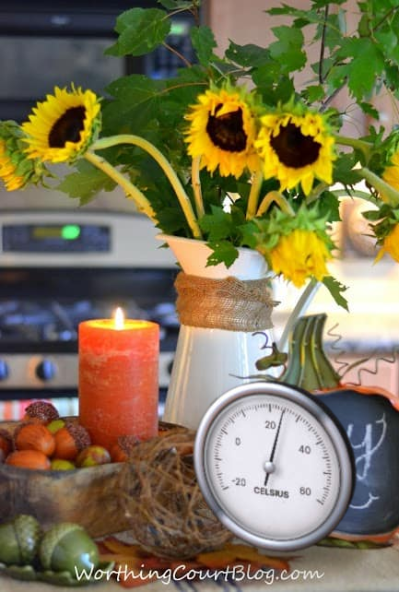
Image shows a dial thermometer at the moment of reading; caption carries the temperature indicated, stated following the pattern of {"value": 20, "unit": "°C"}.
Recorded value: {"value": 25, "unit": "°C"}
